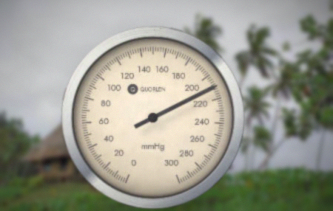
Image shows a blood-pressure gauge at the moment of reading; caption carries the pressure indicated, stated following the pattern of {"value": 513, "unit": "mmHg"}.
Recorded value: {"value": 210, "unit": "mmHg"}
